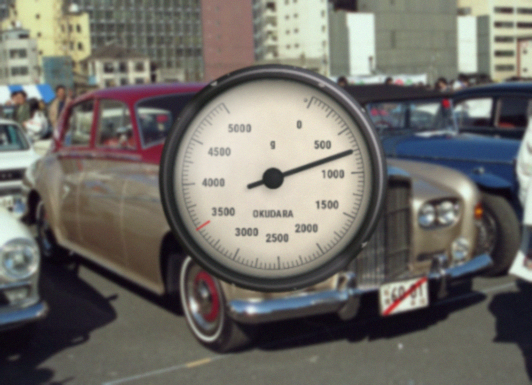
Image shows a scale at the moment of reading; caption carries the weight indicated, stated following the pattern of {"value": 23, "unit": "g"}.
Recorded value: {"value": 750, "unit": "g"}
